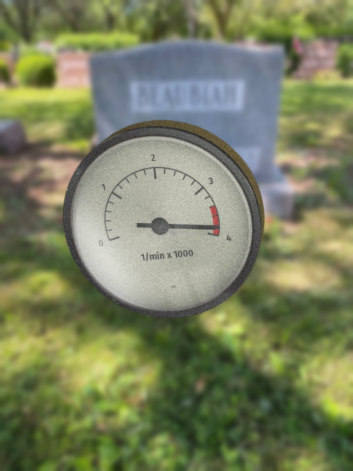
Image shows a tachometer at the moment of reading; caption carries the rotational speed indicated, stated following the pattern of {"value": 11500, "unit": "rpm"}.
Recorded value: {"value": 3800, "unit": "rpm"}
